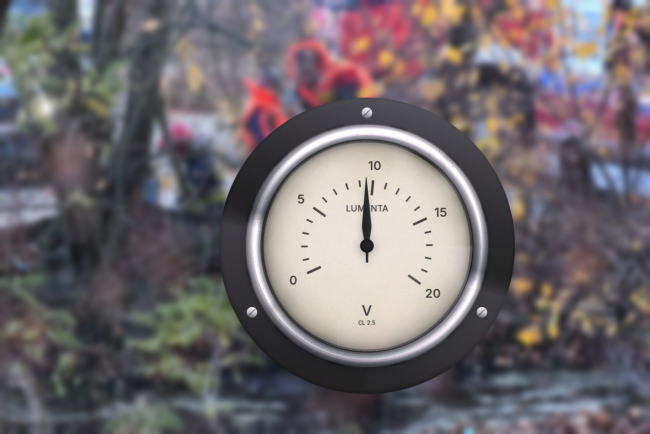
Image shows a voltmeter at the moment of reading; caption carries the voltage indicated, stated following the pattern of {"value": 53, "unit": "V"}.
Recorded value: {"value": 9.5, "unit": "V"}
